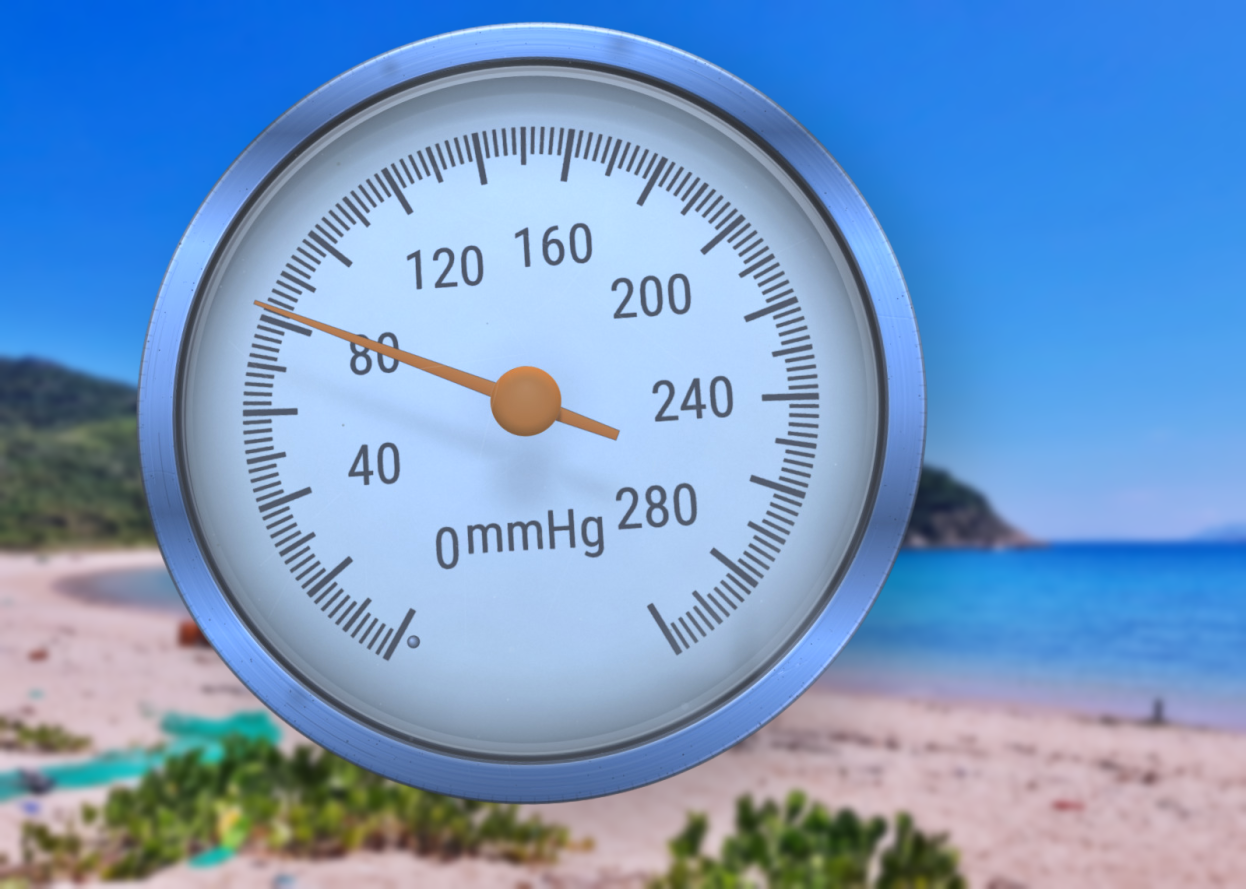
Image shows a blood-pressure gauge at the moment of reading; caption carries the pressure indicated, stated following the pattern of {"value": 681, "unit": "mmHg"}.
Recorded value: {"value": 82, "unit": "mmHg"}
